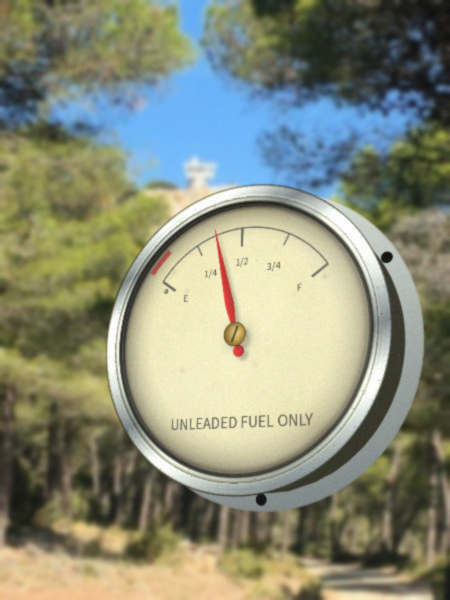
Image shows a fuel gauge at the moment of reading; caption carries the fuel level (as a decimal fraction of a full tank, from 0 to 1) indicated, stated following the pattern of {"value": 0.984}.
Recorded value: {"value": 0.375}
